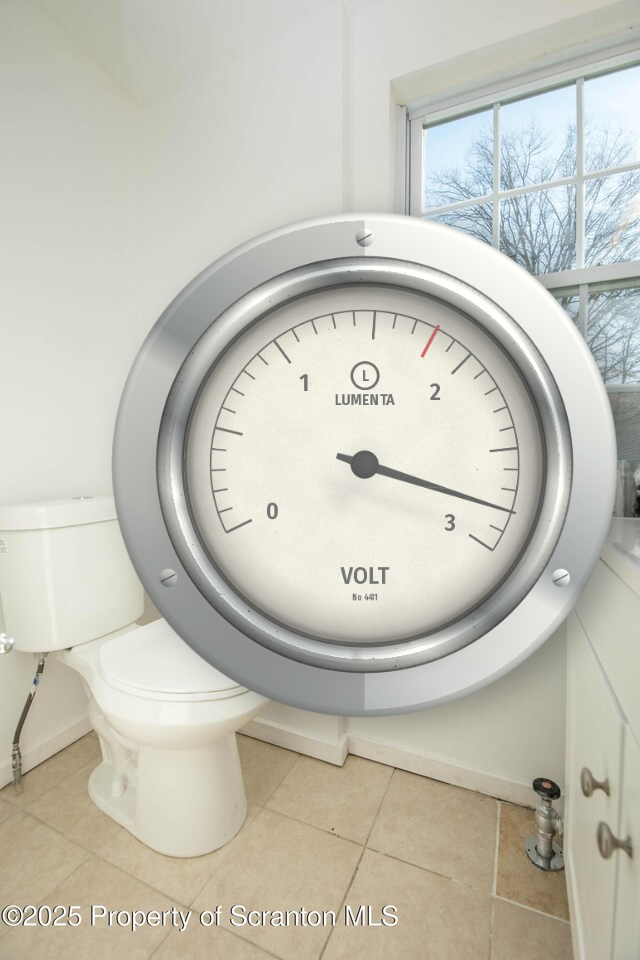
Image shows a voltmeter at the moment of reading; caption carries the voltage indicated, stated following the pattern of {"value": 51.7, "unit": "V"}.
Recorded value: {"value": 2.8, "unit": "V"}
